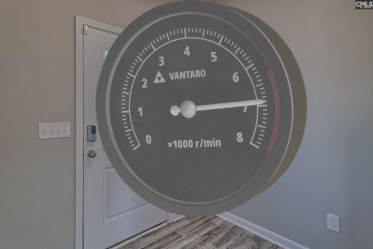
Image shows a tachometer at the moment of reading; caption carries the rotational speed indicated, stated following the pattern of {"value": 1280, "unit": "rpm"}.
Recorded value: {"value": 6900, "unit": "rpm"}
